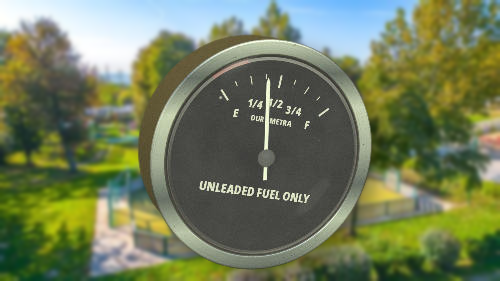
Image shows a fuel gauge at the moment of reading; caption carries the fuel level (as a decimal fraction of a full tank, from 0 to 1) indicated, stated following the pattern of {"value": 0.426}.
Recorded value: {"value": 0.375}
